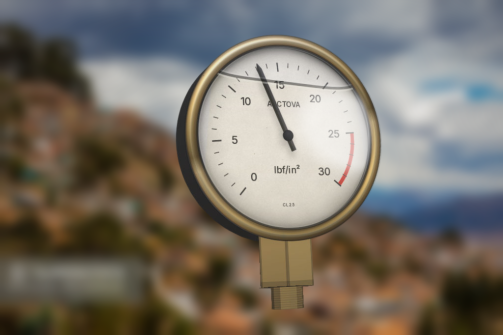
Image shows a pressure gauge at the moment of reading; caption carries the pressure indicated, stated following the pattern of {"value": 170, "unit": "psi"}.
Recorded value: {"value": 13, "unit": "psi"}
